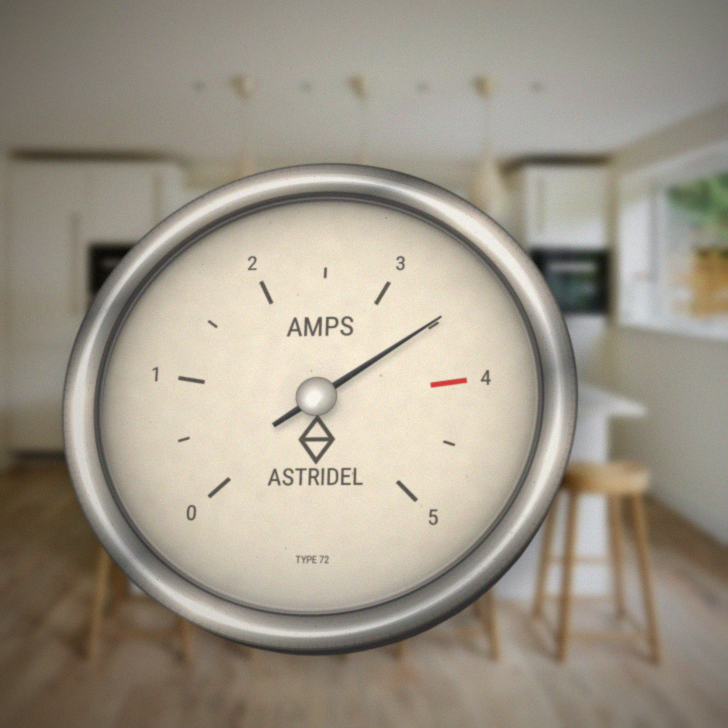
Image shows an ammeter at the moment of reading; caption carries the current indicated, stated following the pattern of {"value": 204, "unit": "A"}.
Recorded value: {"value": 3.5, "unit": "A"}
